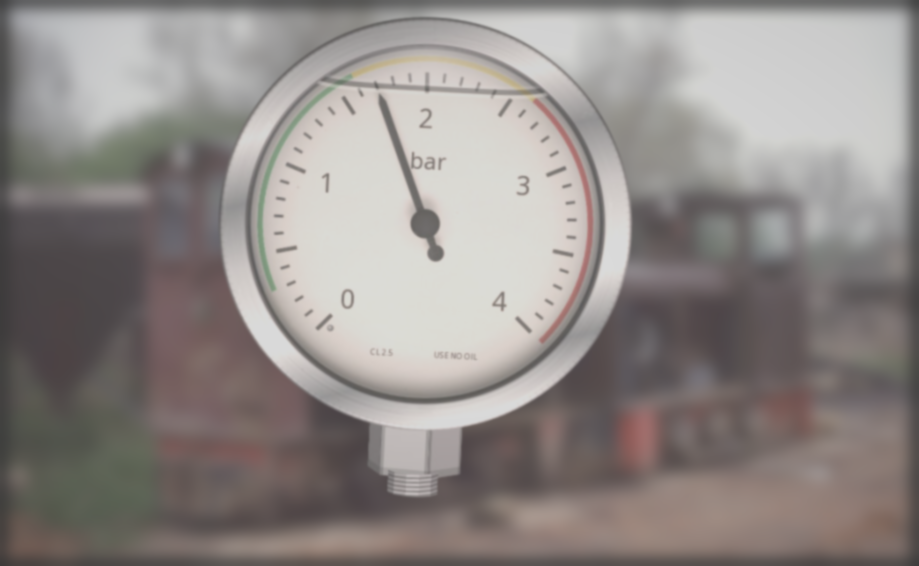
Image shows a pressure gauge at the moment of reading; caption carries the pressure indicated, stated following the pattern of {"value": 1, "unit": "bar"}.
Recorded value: {"value": 1.7, "unit": "bar"}
